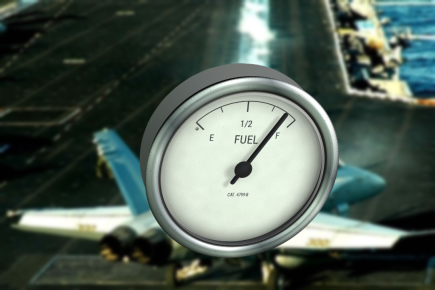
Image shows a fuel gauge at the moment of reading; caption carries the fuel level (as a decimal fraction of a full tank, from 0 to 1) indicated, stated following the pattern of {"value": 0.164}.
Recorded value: {"value": 0.875}
